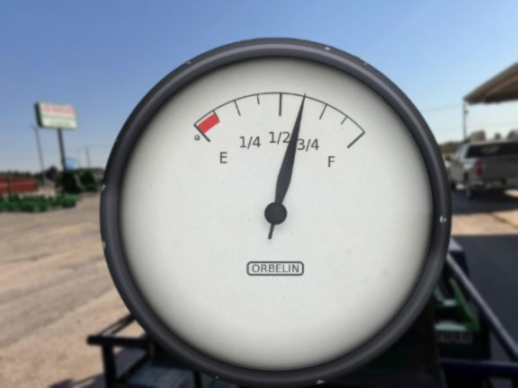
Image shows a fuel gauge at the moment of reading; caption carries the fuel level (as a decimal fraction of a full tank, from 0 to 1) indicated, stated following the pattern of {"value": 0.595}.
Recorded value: {"value": 0.625}
